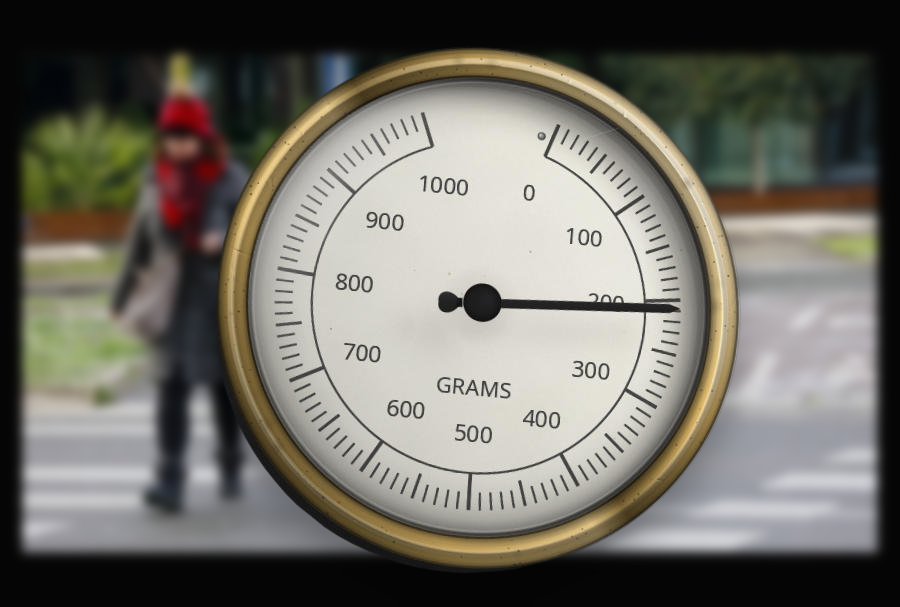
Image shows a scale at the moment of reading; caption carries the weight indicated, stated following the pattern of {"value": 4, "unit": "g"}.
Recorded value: {"value": 210, "unit": "g"}
